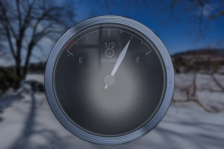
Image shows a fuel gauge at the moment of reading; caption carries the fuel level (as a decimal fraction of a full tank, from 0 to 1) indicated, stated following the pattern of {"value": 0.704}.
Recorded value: {"value": 0.75}
